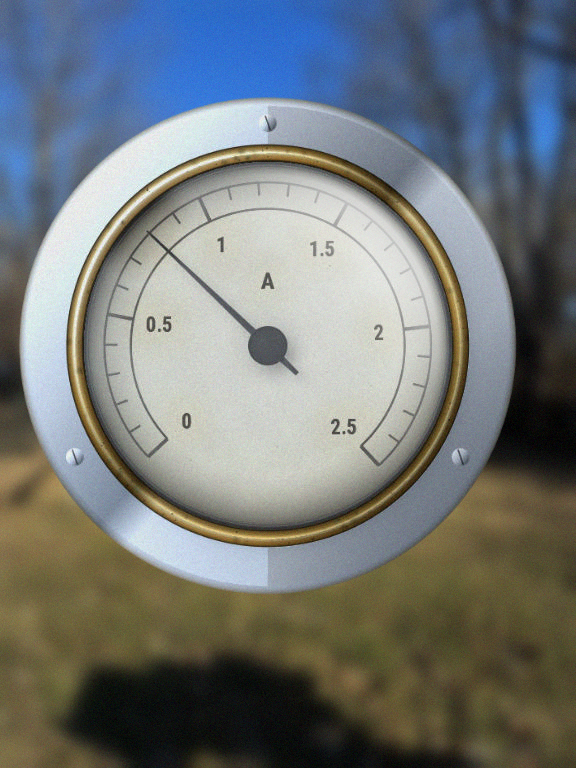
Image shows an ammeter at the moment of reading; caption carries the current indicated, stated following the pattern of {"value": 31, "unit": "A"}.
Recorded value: {"value": 0.8, "unit": "A"}
